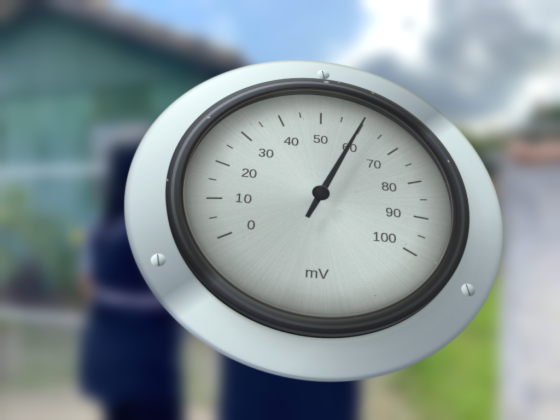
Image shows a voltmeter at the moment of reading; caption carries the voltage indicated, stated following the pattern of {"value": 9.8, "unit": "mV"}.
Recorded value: {"value": 60, "unit": "mV"}
